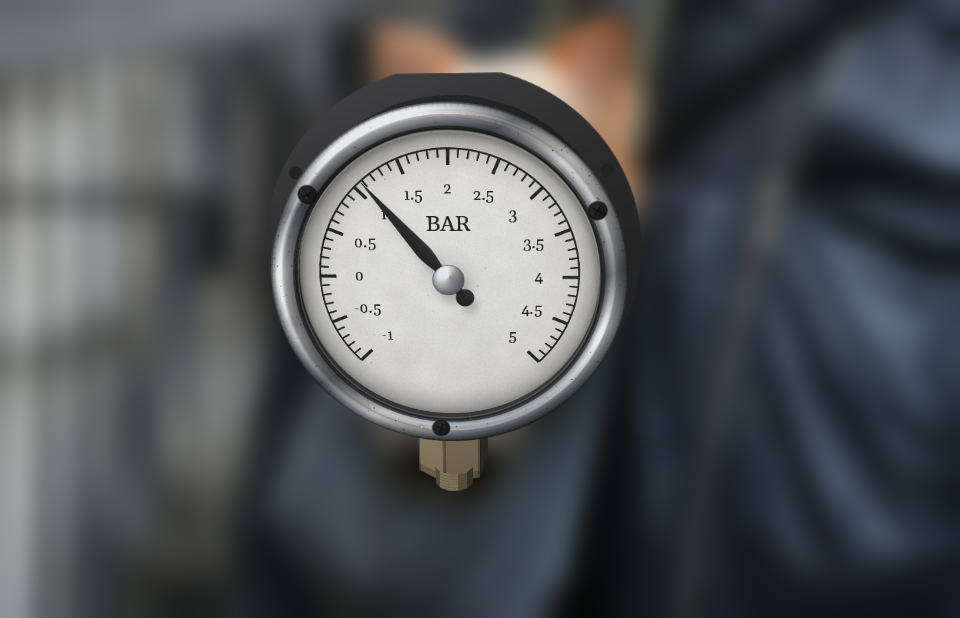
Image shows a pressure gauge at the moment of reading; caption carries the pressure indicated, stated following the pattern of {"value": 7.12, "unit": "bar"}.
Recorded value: {"value": 1.1, "unit": "bar"}
